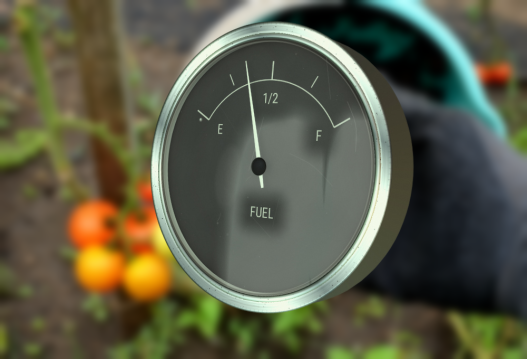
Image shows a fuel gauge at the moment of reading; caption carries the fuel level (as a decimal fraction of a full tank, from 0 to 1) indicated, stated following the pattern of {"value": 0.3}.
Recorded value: {"value": 0.375}
